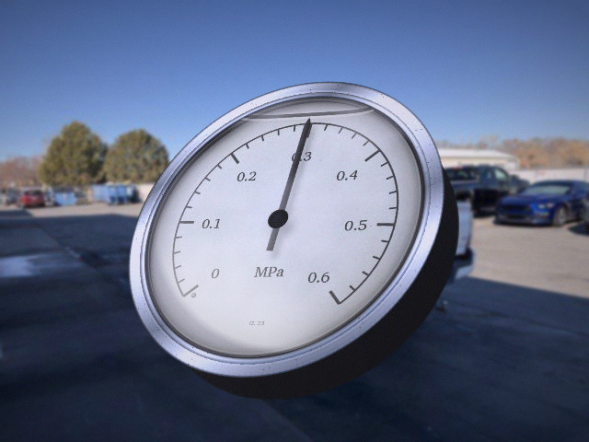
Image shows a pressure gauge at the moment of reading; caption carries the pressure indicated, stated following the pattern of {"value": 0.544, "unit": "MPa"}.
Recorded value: {"value": 0.3, "unit": "MPa"}
